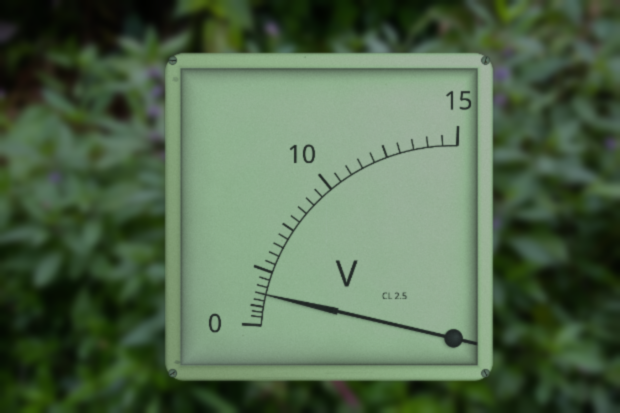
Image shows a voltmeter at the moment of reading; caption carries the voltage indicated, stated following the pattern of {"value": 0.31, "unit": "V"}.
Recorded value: {"value": 3.5, "unit": "V"}
